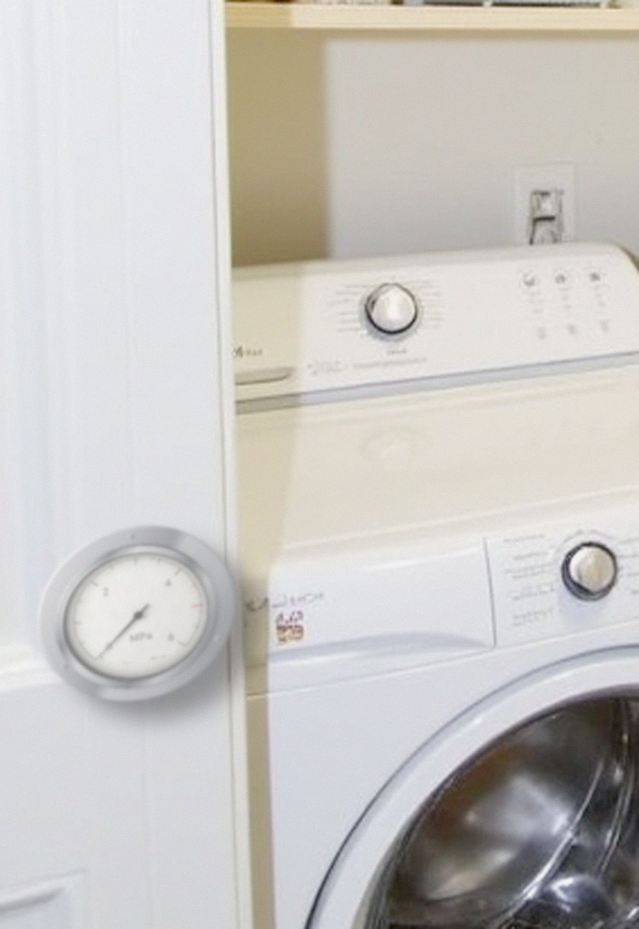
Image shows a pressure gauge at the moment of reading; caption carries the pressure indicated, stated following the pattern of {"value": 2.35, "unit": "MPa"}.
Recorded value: {"value": 0, "unit": "MPa"}
